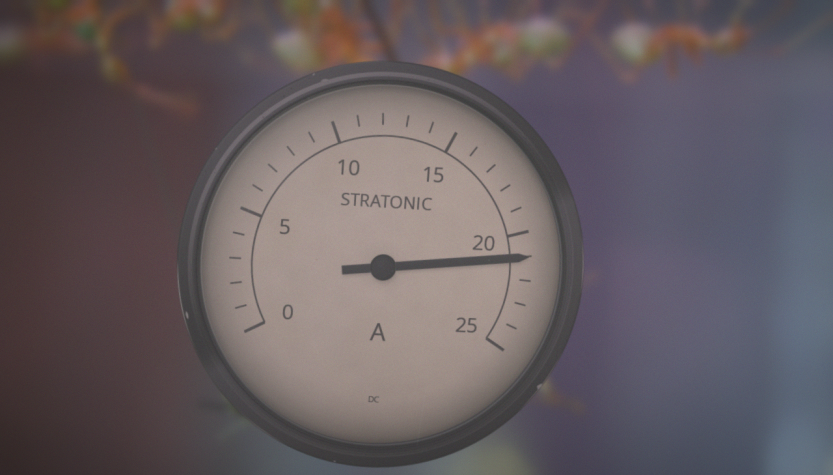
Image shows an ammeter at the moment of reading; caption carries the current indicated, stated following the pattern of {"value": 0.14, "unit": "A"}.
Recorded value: {"value": 21, "unit": "A"}
